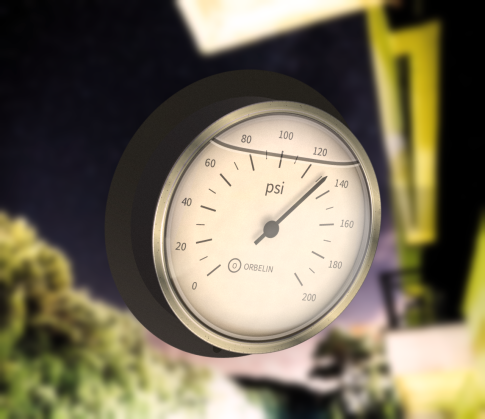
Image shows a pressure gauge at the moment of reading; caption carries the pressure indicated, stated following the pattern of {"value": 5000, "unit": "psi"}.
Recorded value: {"value": 130, "unit": "psi"}
